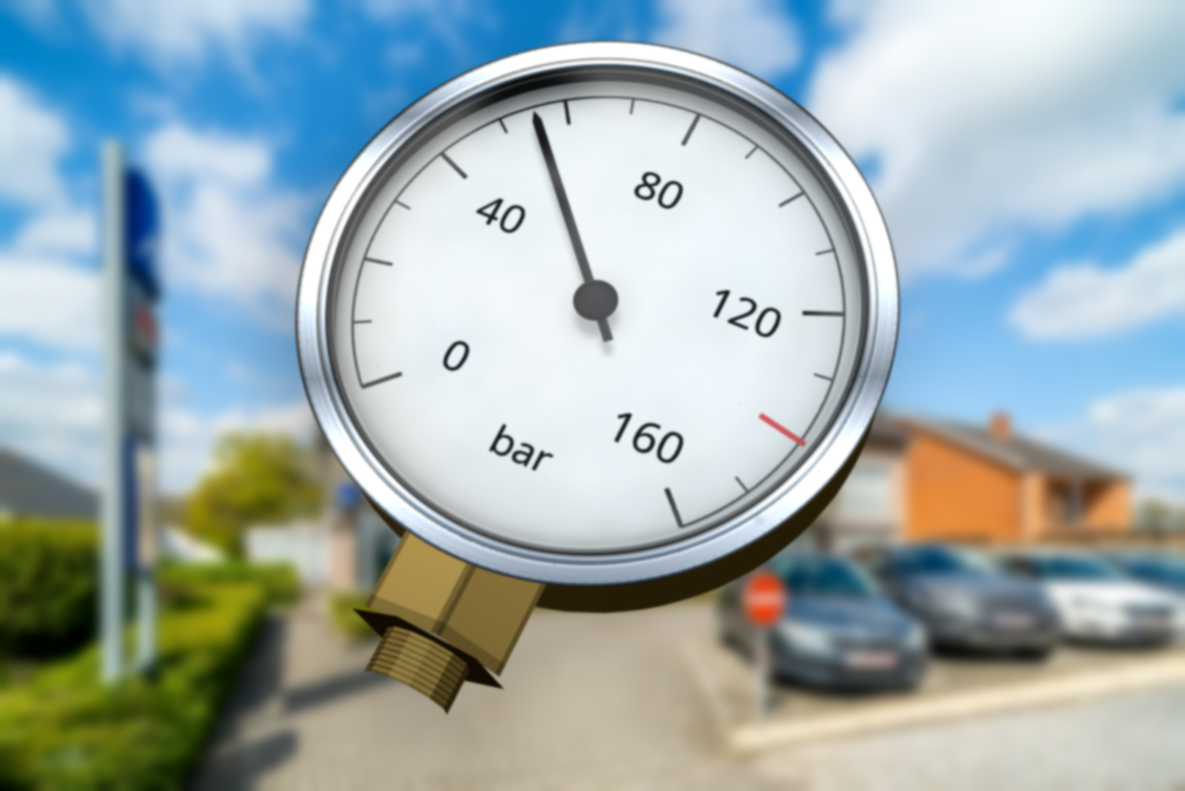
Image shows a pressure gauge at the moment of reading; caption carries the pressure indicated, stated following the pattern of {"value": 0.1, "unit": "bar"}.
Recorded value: {"value": 55, "unit": "bar"}
